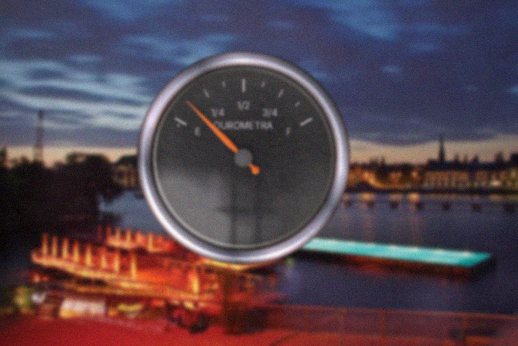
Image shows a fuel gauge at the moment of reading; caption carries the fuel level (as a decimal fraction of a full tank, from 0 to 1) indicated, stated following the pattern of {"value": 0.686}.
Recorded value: {"value": 0.125}
